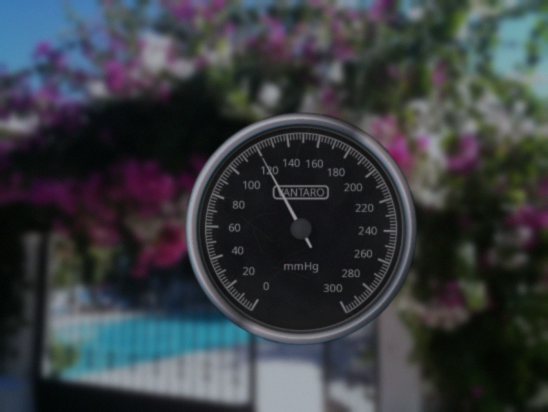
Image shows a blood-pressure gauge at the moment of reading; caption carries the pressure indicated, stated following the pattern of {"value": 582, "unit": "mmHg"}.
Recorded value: {"value": 120, "unit": "mmHg"}
